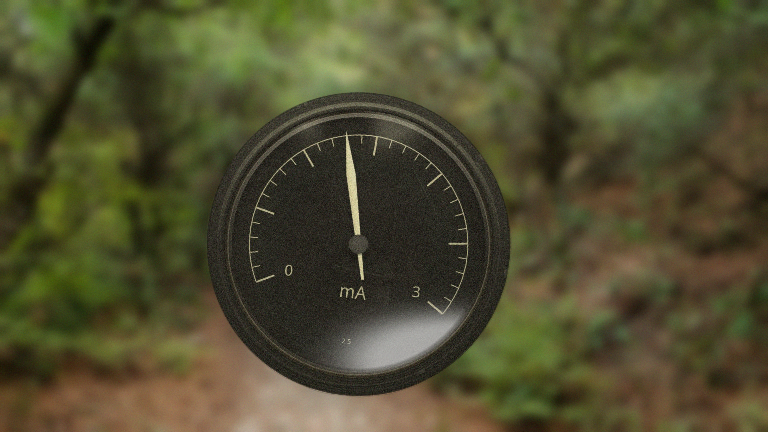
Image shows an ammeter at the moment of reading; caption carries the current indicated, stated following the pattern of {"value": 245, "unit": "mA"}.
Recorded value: {"value": 1.3, "unit": "mA"}
